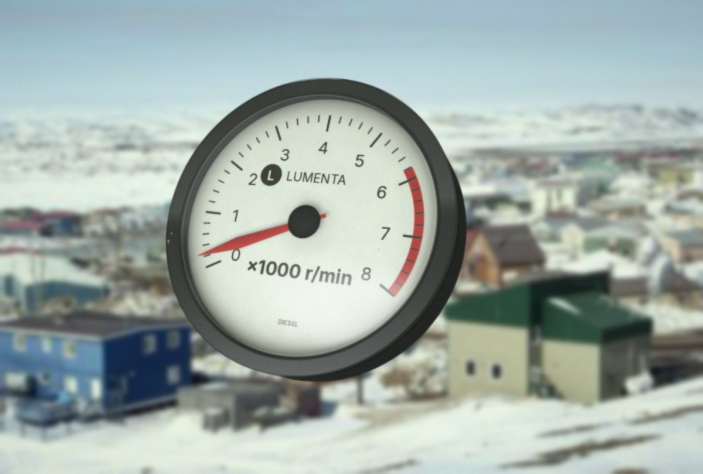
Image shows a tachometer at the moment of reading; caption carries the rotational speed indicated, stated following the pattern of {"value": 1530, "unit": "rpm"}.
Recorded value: {"value": 200, "unit": "rpm"}
